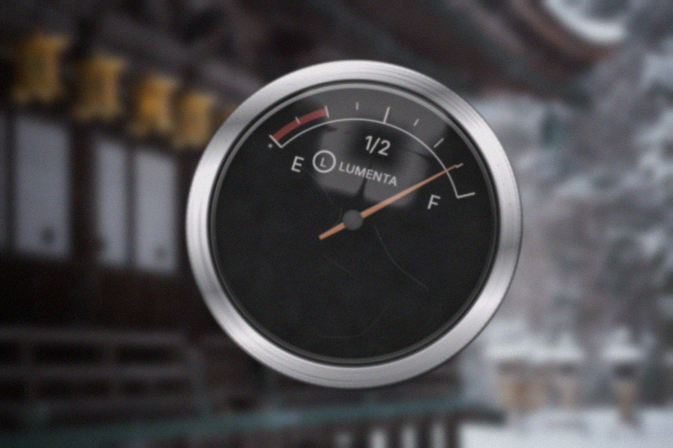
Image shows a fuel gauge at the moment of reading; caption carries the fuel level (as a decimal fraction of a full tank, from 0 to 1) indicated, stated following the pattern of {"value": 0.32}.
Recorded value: {"value": 0.875}
